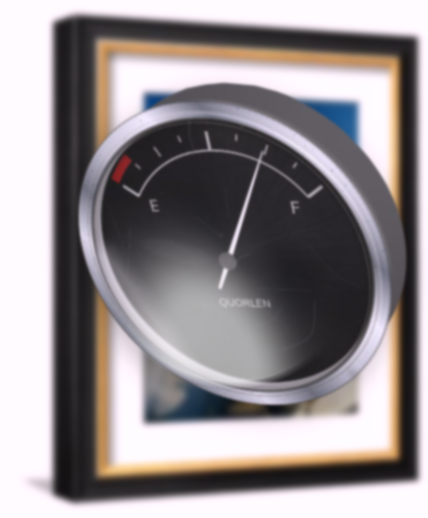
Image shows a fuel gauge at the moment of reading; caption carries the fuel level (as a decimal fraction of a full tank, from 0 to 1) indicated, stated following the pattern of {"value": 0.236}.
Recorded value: {"value": 0.75}
